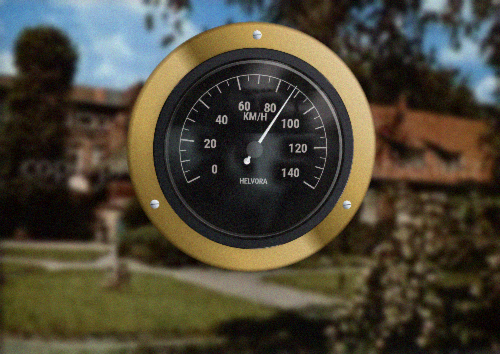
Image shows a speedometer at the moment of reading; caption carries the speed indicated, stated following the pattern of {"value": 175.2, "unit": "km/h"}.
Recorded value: {"value": 87.5, "unit": "km/h"}
